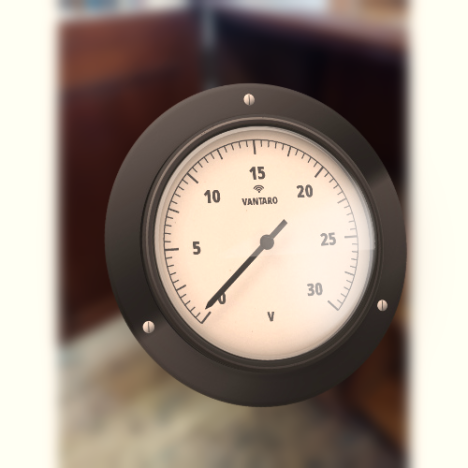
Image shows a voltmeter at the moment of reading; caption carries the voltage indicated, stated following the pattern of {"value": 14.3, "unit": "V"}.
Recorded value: {"value": 0.5, "unit": "V"}
